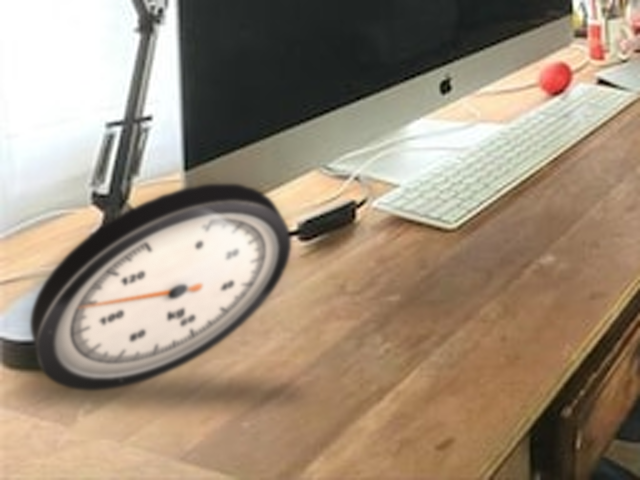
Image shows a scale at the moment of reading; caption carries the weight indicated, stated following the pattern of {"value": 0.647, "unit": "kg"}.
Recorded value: {"value": 110, "unit": "kg"}
